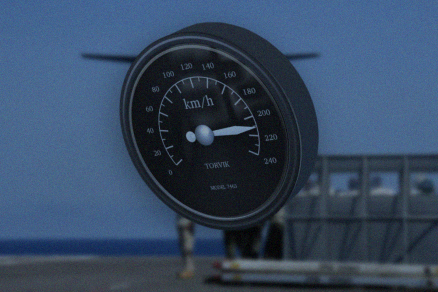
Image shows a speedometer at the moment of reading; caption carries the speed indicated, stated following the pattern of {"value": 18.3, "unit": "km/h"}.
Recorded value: {"value": 210, "unit": "km/h"}
